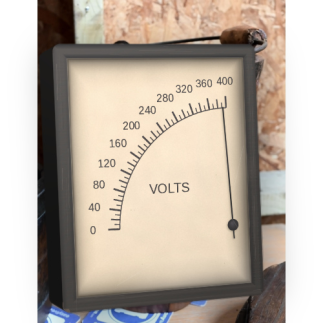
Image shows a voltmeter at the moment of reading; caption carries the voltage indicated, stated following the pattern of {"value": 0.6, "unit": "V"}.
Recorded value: {"value": 390, "unit": "V"}
